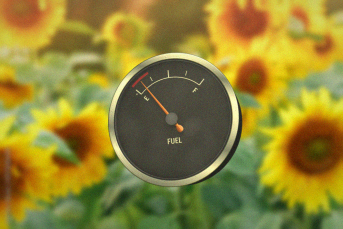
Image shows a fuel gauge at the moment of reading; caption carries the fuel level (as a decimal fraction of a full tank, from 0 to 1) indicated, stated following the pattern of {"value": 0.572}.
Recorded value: {"value": 0.125}
